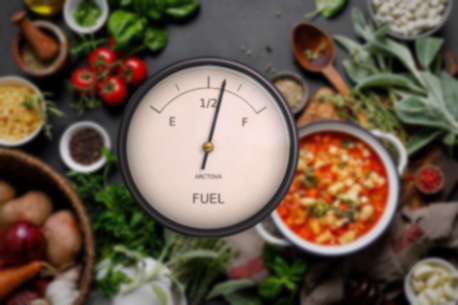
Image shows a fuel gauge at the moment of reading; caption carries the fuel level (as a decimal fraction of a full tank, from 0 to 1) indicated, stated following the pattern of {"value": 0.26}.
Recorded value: {"value": 0.625}
